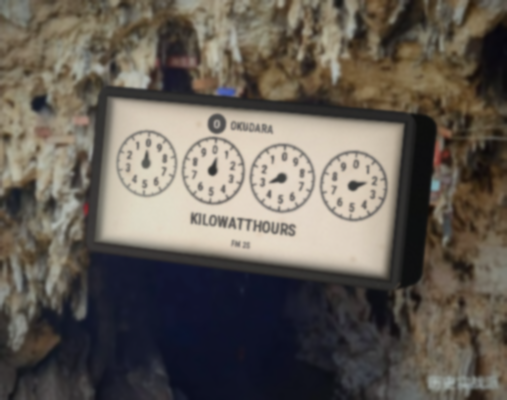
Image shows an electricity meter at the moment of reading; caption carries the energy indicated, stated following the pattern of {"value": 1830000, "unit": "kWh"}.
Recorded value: {"value": 32, "unit": "kWh"}
